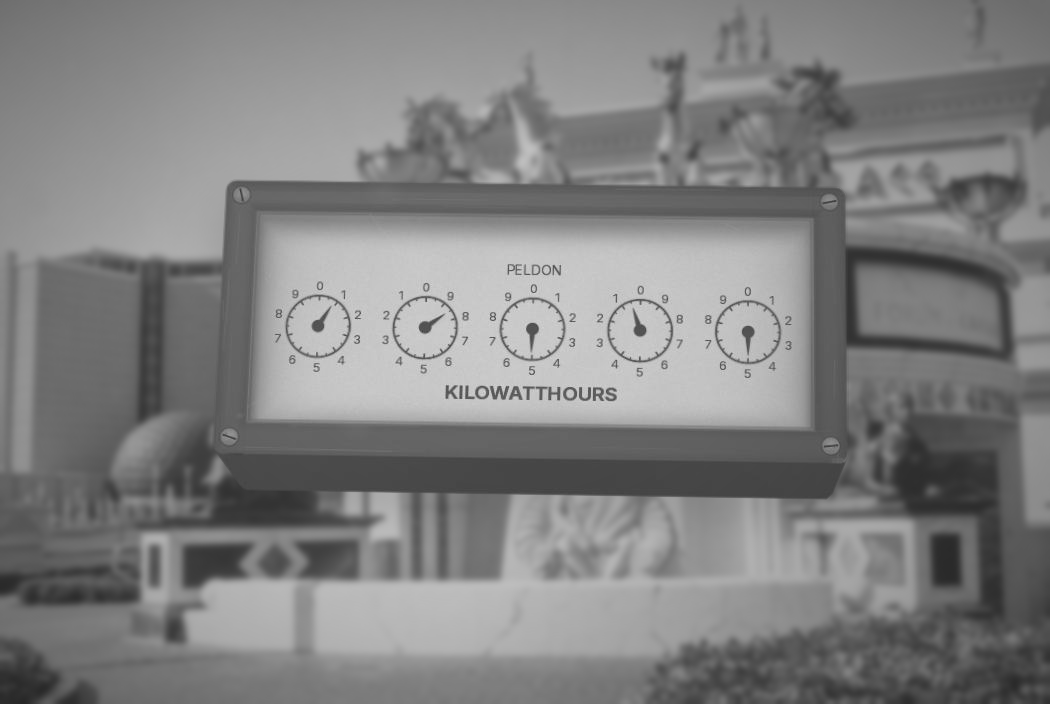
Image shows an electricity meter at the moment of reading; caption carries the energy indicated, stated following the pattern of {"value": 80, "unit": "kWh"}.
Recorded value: {"value": 8505, "unit": "kWh"}
